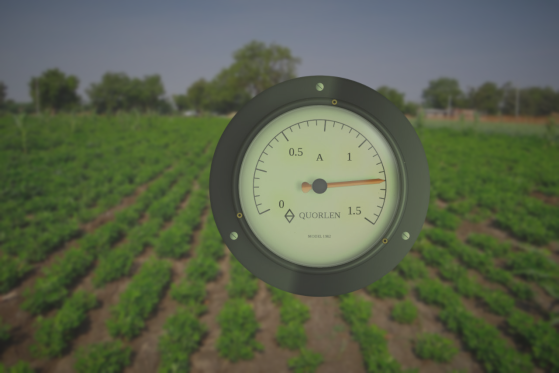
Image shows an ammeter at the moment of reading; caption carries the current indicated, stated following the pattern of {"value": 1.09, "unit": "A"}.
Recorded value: {"value": 1.25, "unit": "A"}
